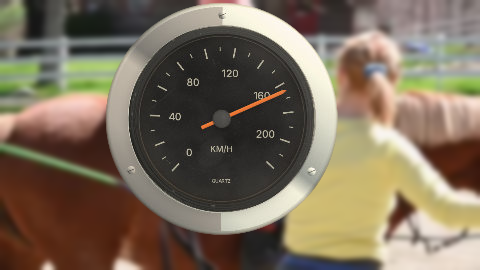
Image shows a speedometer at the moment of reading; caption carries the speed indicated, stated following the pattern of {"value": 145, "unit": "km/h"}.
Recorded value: {"value": 165, "unit": "km/h"}
